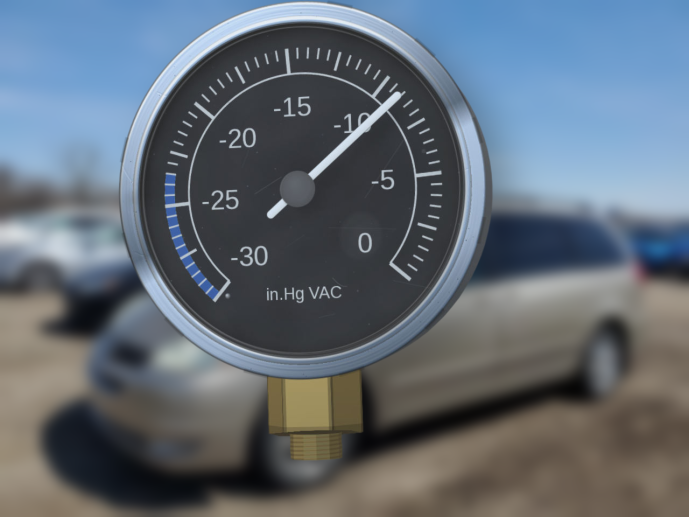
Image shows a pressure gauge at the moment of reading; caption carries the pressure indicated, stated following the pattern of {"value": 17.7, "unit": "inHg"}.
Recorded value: {"value": -9, "unit": "inHg"}
